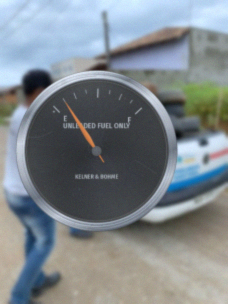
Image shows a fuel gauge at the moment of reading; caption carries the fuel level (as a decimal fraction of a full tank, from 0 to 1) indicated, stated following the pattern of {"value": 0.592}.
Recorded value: {"value": 0.125}
